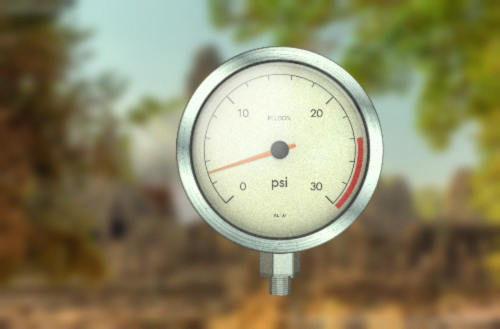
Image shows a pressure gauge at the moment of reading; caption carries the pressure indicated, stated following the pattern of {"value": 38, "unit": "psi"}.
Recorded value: {"value": 3, "unit": "psi"}
